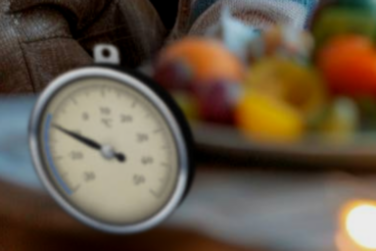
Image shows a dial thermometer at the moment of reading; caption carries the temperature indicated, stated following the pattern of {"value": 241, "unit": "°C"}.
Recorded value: {"value": -10, "unit": "°C"}
